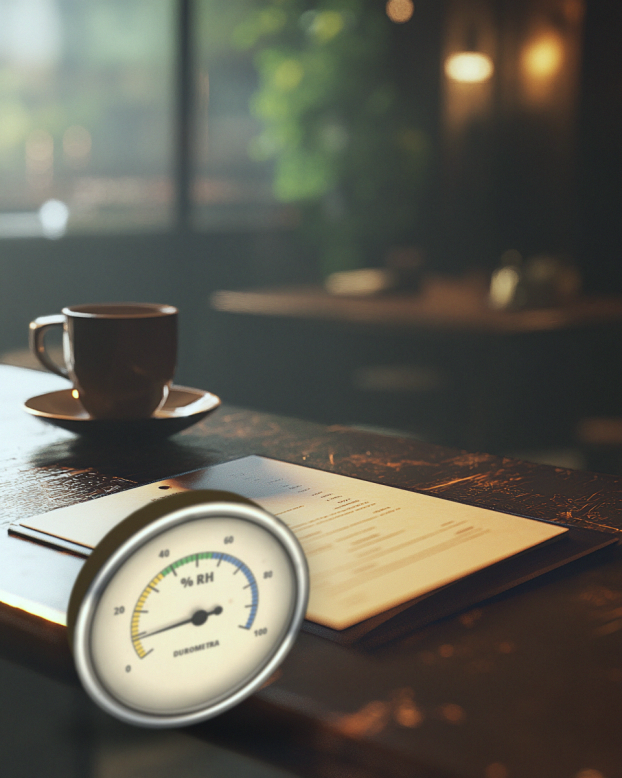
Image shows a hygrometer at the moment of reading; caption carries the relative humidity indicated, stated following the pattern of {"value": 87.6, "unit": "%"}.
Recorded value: {"value": 10, "unit": "%"}
